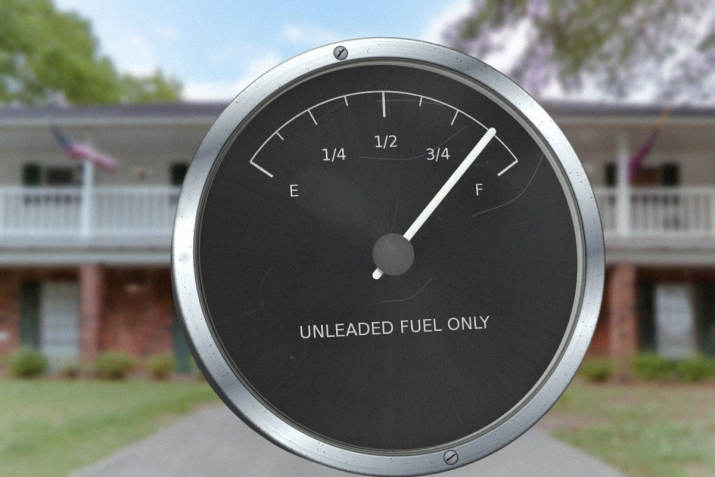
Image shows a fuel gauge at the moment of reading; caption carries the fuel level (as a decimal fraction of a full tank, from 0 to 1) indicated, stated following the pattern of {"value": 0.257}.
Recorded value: {"value": 0.875}
